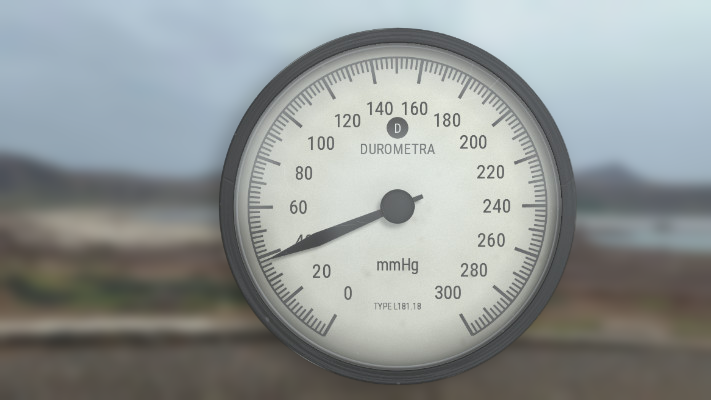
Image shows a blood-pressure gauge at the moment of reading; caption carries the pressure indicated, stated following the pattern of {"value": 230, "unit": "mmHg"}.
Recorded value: {"value": 38, "unit": "mmHg"}
